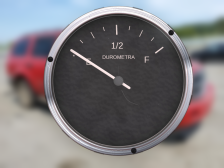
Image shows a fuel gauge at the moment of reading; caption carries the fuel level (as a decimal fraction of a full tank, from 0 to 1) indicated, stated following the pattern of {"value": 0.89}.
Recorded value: {"value": 0}
